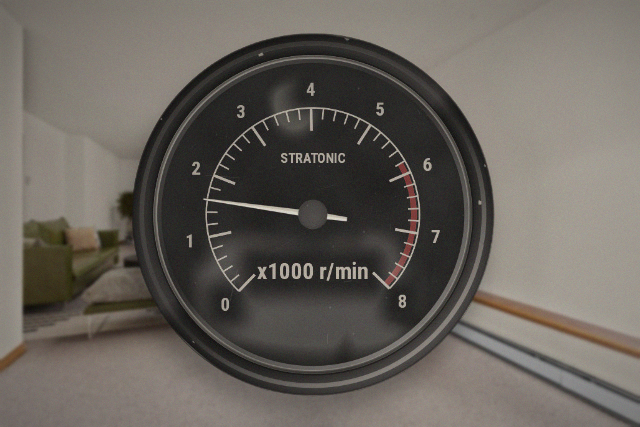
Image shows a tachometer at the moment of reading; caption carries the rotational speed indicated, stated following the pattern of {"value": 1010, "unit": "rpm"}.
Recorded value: {"value": 1600, "unit": "rpm"}
